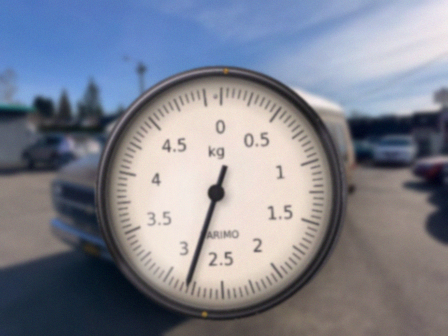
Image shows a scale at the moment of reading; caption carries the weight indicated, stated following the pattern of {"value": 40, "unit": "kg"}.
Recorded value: {"value": 2.8, "unit": "kg"}
